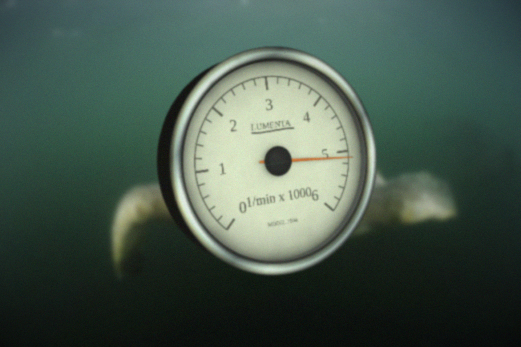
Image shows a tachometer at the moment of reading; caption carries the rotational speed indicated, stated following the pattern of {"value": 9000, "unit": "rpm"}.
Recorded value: {"value": 5100, "unit": "rpm"}
